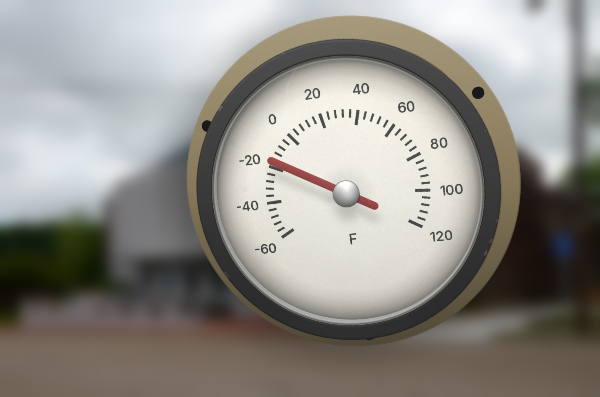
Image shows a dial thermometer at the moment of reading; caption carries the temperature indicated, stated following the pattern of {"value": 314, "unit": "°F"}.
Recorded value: {"value": -16, "unit": "°F"}
